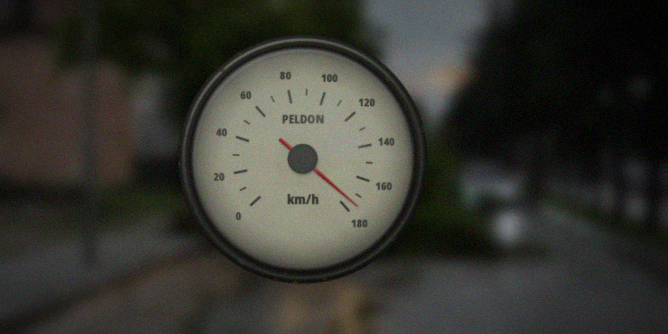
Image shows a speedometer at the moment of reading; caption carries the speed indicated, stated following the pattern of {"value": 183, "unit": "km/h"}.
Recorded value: {"value": 175, "unit": "km/h"}
